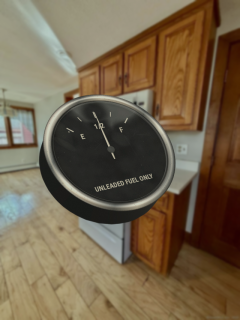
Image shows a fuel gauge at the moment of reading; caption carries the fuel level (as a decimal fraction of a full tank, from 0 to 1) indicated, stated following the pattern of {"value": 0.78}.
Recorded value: {"value": 0.5}
